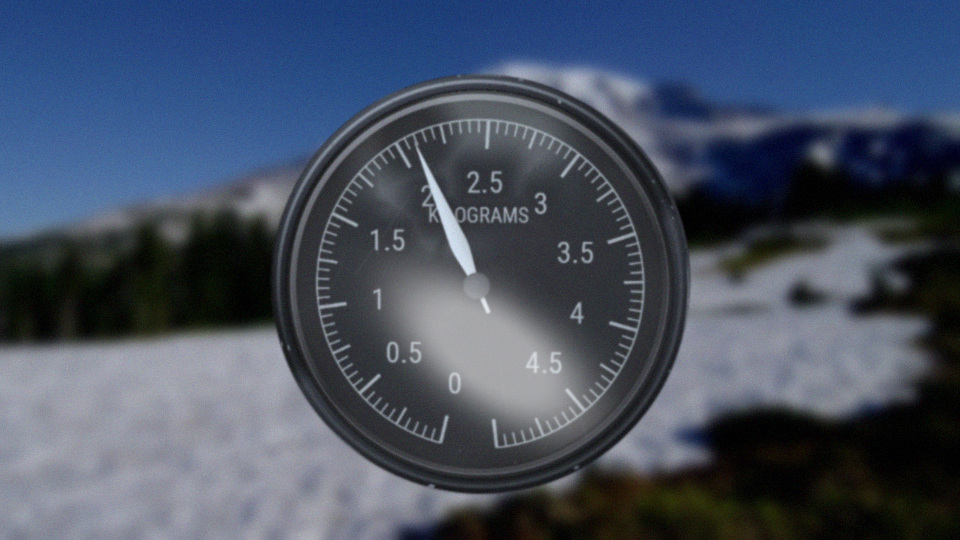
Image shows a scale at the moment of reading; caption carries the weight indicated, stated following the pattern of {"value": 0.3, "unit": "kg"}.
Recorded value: {"value": 2.1, "unit": "kg"}
